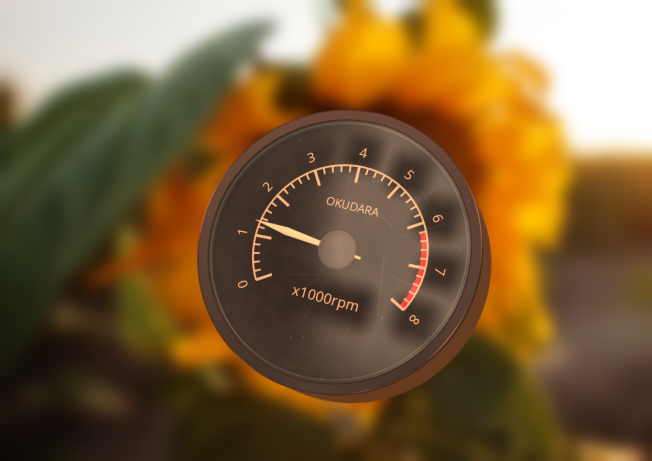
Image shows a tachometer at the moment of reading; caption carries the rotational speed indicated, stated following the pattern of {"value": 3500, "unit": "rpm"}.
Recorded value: {"value": 1300, "unit": "rpm"}
